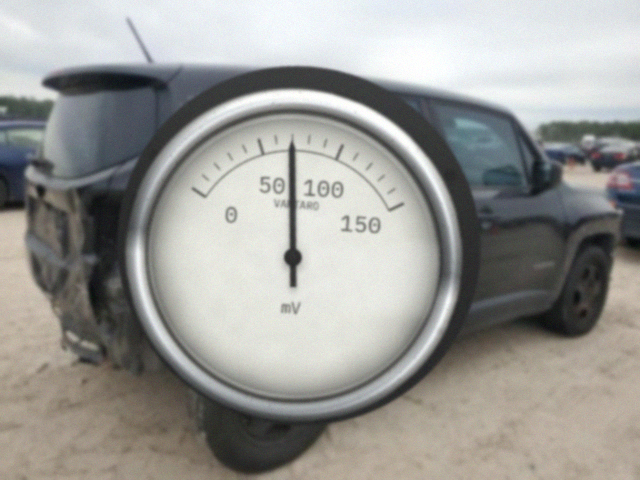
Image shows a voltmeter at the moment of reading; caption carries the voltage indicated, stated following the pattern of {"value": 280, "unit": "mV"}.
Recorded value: {"value": 70, "unit": "mV"}
